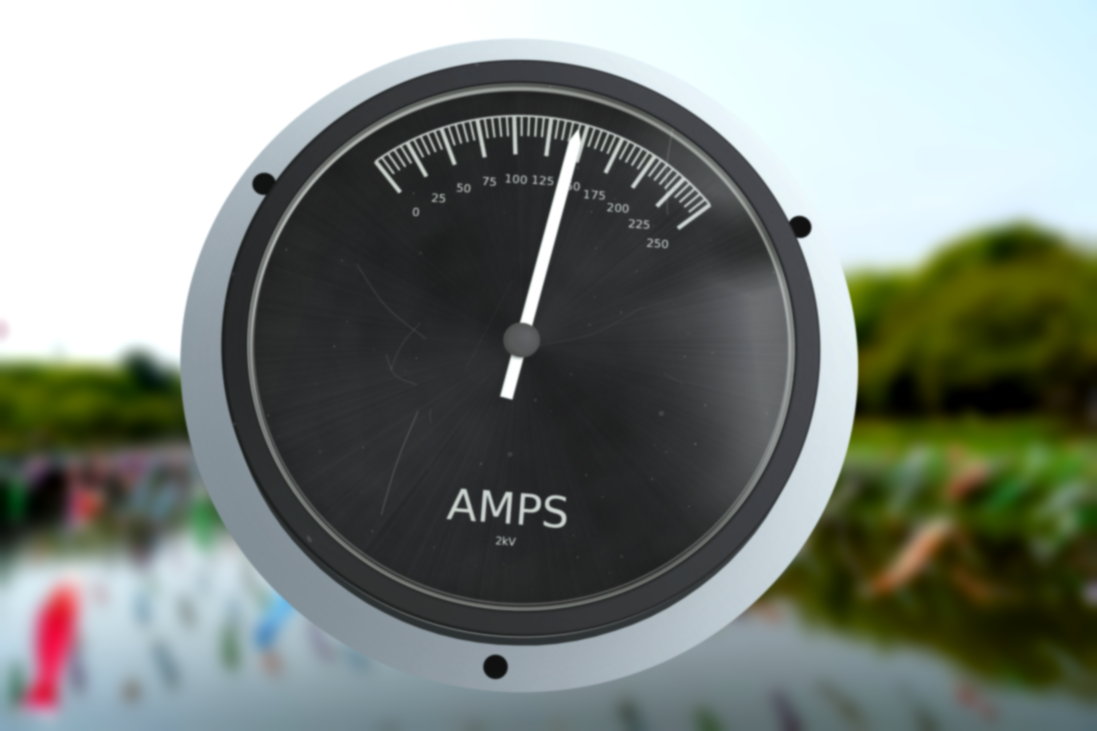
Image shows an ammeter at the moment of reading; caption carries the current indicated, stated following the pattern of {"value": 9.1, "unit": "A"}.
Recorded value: {"value": 145, "unit": "A"}
